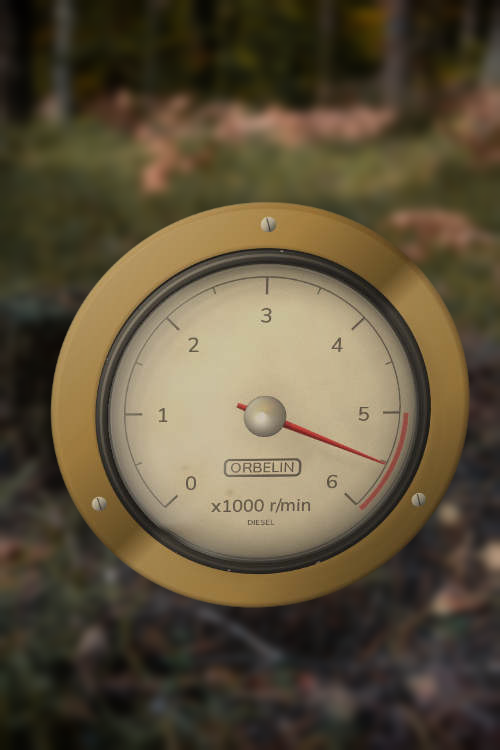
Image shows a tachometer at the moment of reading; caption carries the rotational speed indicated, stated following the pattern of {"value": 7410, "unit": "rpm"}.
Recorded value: {"value": 5500, "unit": "rpm"}
